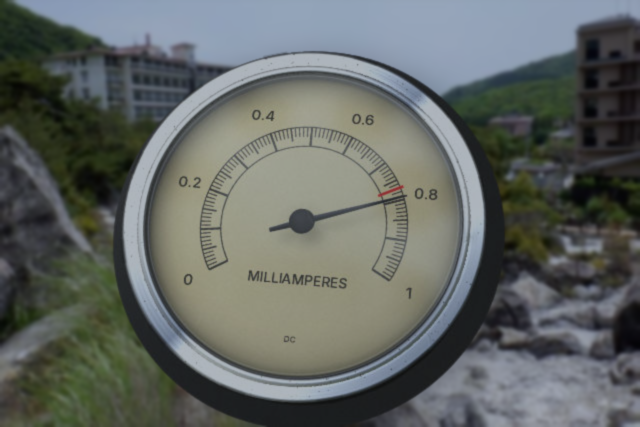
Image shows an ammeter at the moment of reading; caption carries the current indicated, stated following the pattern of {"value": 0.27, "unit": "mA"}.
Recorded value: {"value": 0.8, "unit": "mA"}
